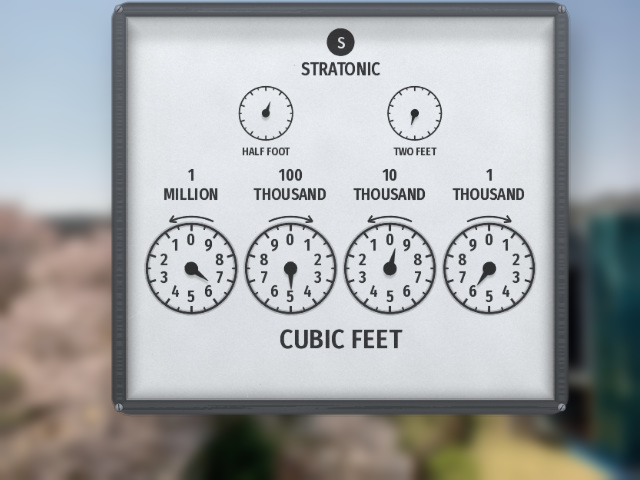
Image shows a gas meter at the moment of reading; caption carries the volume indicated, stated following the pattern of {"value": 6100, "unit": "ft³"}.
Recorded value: {"value": 649600, "unit": "ft³"}
